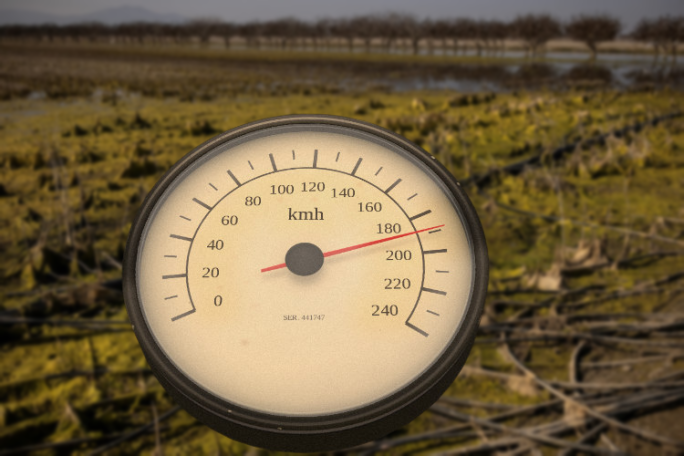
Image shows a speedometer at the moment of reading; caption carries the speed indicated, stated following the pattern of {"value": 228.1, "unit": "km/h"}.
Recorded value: {"value": 190, "unit": "km/h"}
